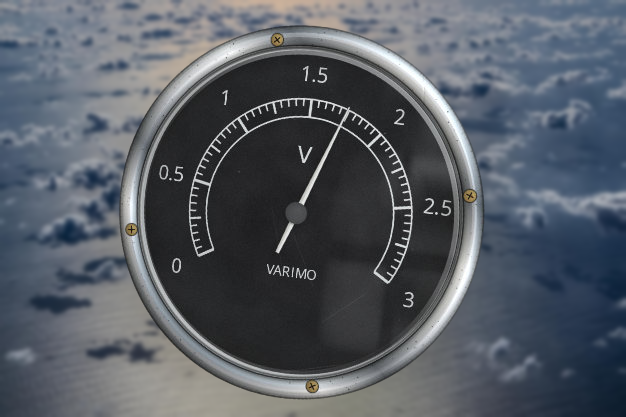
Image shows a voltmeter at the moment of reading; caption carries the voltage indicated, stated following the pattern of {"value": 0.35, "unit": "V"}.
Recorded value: {"value": 1.75, "unit": "V"}
